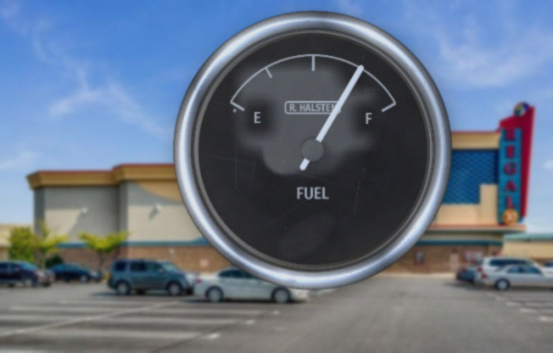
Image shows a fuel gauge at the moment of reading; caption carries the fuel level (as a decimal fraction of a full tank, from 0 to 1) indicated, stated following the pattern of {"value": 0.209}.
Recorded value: {"value": 0.75}
